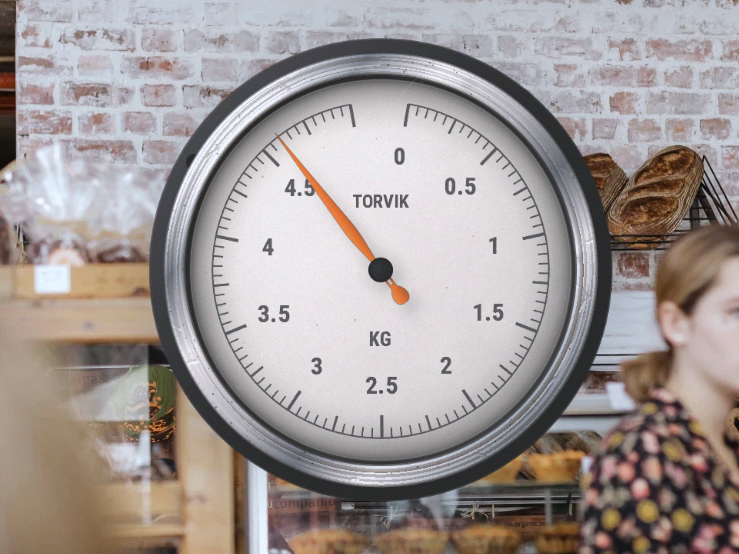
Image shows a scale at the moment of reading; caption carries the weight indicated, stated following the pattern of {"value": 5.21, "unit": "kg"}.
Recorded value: {"value": 4.6, "unit": "kg"}
